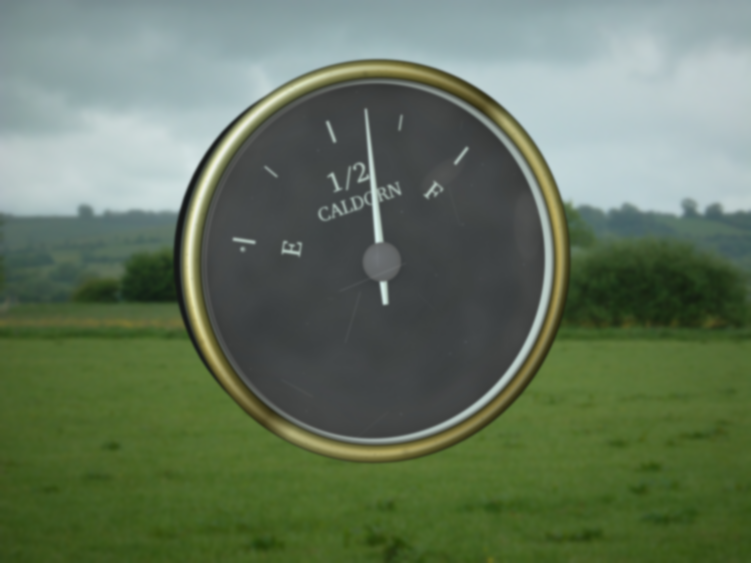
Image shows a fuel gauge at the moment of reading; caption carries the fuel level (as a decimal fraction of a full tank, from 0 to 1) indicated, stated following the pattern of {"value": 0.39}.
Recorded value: {"value": 0.625}
